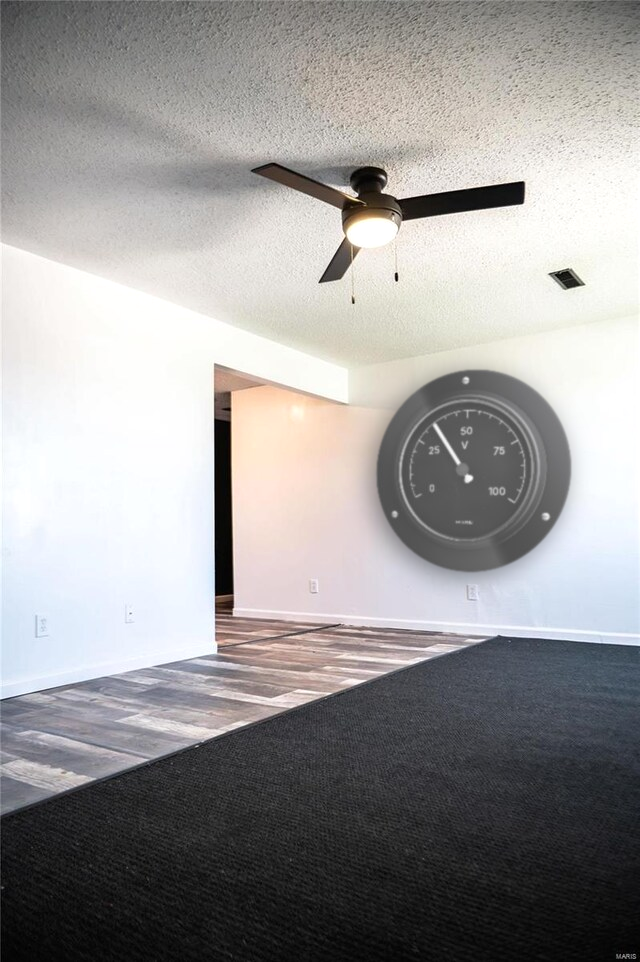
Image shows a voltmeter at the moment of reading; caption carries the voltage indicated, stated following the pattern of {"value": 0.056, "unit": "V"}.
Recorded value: {"value": 35, "unit": "V"}
